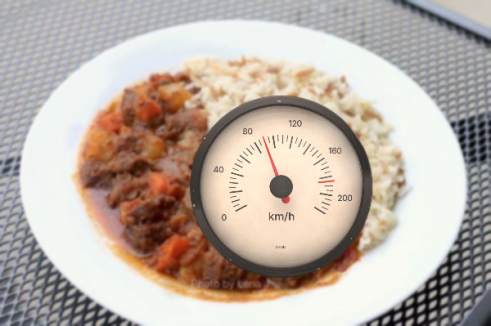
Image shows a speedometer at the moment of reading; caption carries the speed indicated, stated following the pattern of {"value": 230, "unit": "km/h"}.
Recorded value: {"value": 90, "unit": "km/h"}
